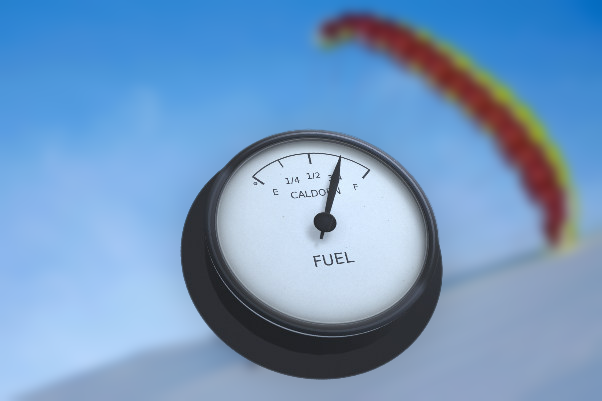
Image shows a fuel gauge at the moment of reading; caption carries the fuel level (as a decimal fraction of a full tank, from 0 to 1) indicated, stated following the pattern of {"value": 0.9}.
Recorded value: {"value": 0.75}
